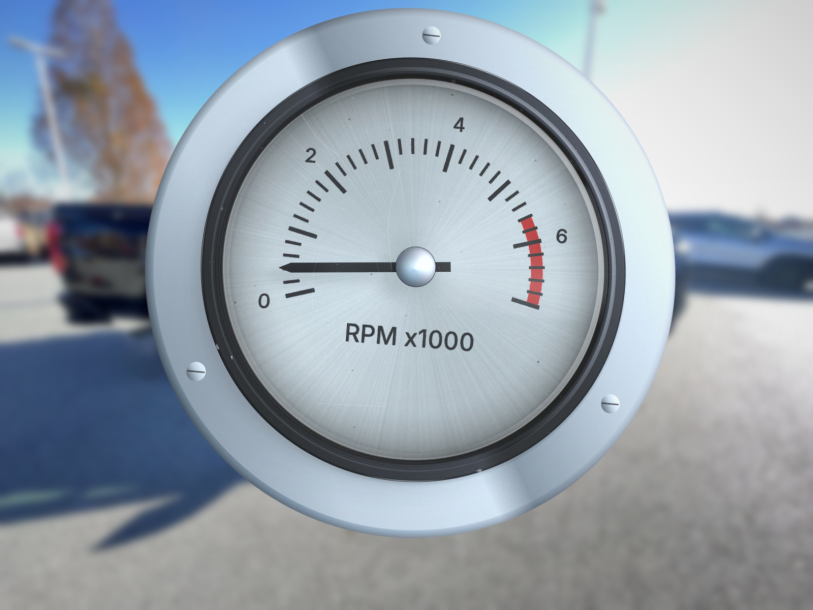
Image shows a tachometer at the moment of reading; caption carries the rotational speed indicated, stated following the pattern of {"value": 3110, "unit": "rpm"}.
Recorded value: {"value": 400, "unit": "rpm"}
